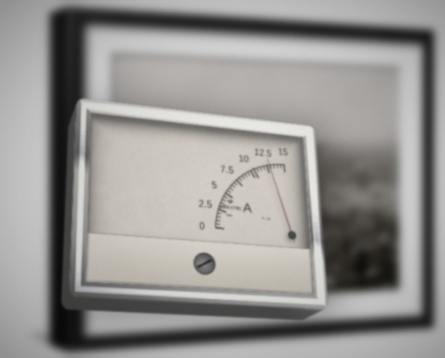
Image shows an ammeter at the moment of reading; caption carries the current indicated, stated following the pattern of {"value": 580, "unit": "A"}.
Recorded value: {"value": 12.5, "unit": "A"}
